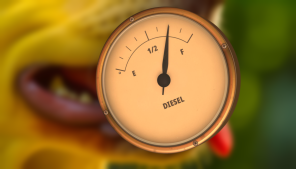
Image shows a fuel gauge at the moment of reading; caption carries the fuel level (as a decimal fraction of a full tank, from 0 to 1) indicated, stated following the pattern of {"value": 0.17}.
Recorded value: {"value": 0.75}
